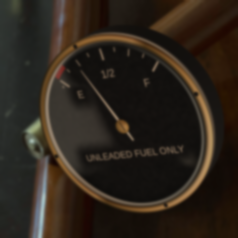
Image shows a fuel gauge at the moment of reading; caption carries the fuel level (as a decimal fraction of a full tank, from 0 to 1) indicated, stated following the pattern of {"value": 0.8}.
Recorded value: {"value": 0.25}
